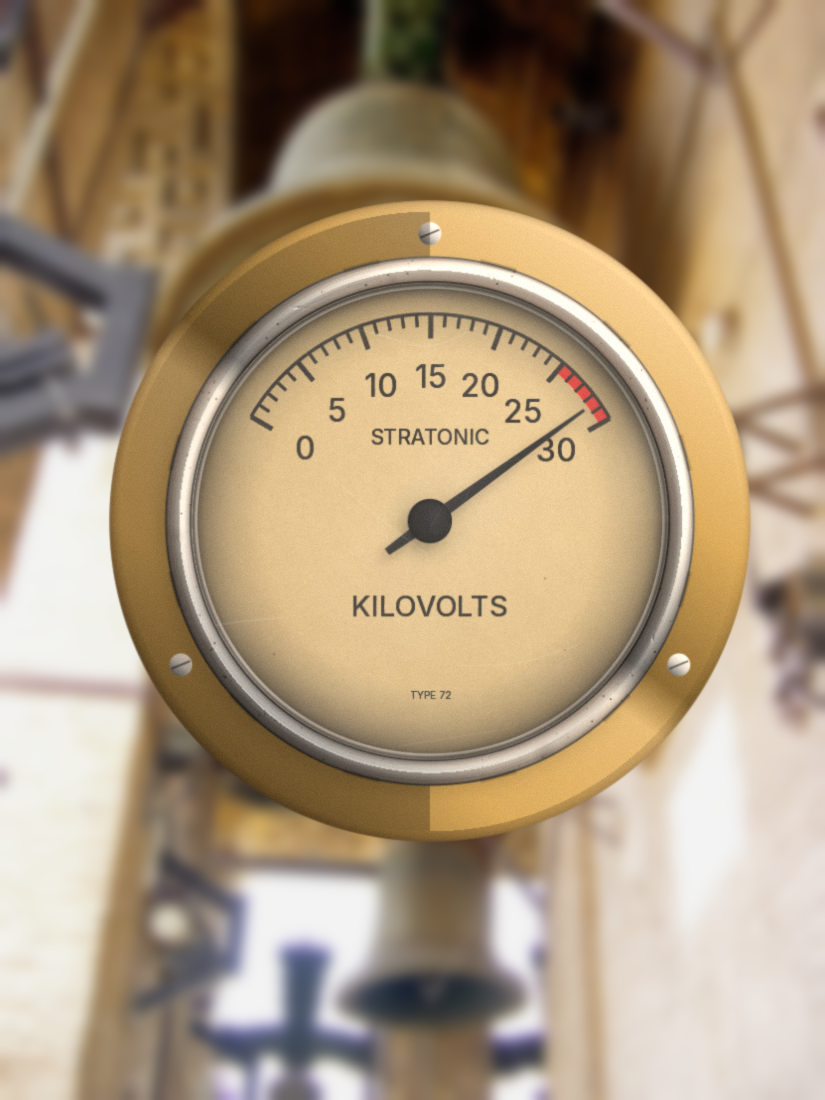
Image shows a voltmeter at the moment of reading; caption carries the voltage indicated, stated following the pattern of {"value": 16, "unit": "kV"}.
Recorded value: {"value": 28.5, "unit": "kV"}
